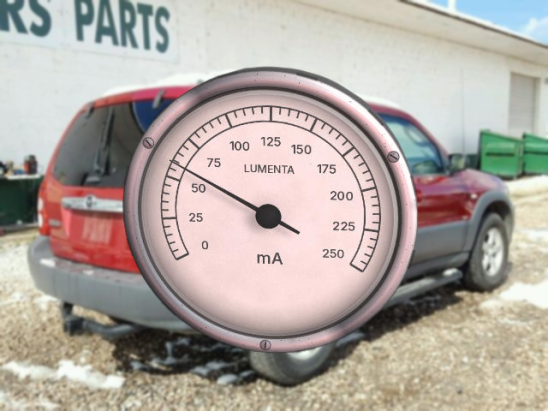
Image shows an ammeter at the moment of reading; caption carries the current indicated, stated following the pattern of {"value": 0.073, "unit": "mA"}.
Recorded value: {"value": 60, "unit": "mA"}
